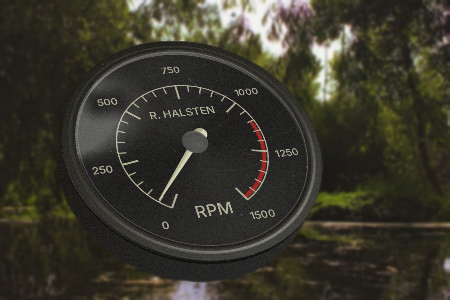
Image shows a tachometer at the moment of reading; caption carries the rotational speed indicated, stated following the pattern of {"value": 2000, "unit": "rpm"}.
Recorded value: {"value": 50, "unit": "rpm"}
